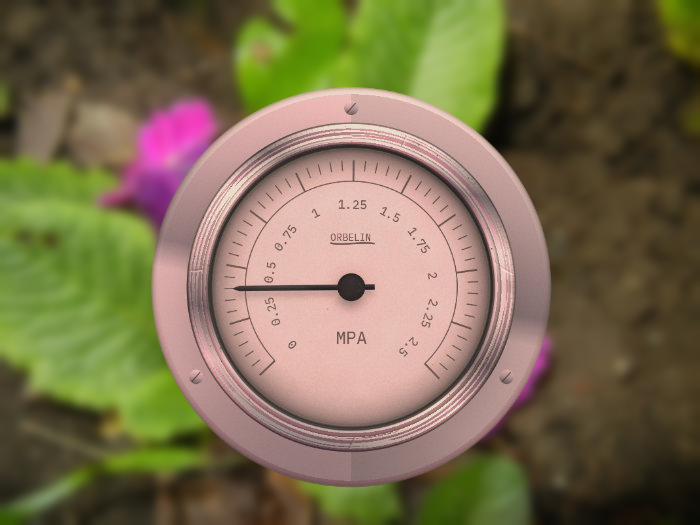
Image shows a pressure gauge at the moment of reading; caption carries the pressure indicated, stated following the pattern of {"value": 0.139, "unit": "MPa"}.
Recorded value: {"value": 0.4, "unit": "MPa"}
